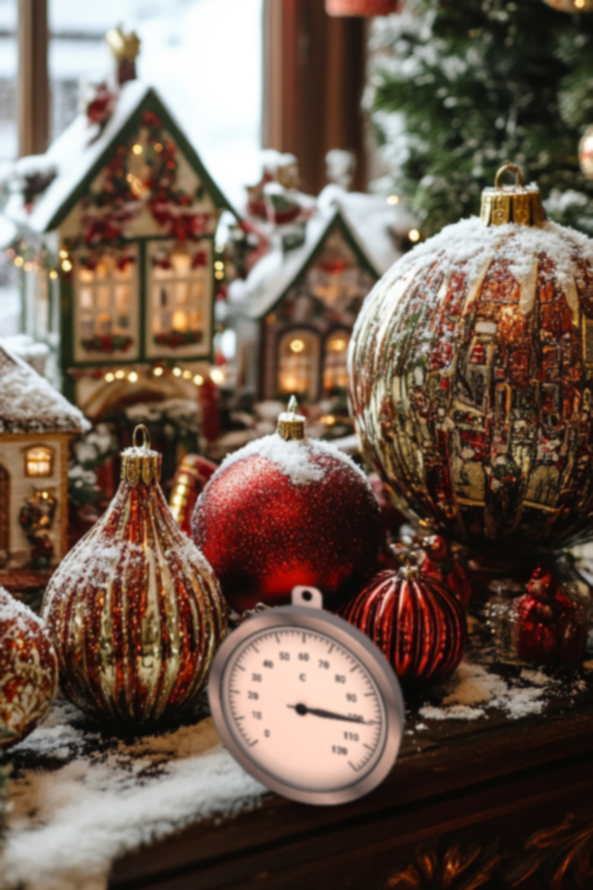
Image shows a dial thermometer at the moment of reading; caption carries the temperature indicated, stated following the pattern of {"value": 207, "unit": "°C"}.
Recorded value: {"value": 100, "unit": "°C"}
